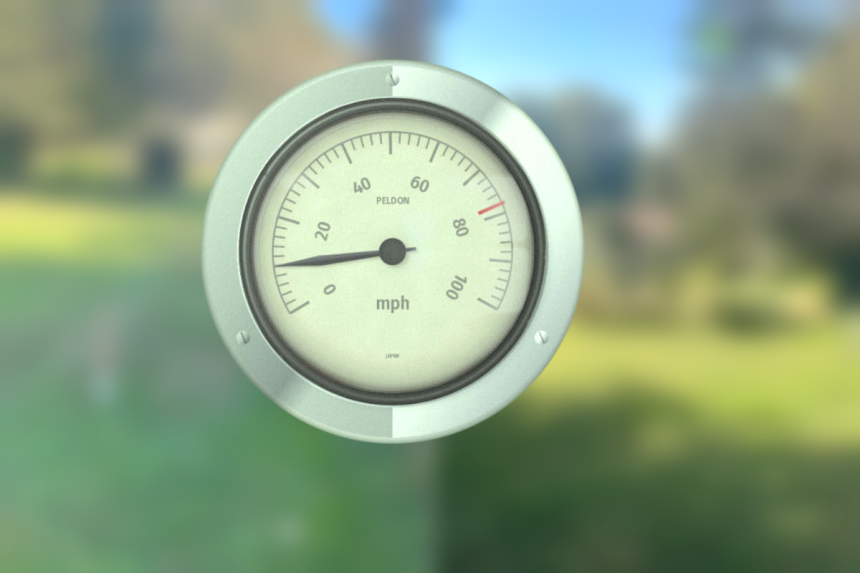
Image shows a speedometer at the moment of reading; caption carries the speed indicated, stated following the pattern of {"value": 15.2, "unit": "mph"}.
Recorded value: {"value": 10, "unit": "mph"}
